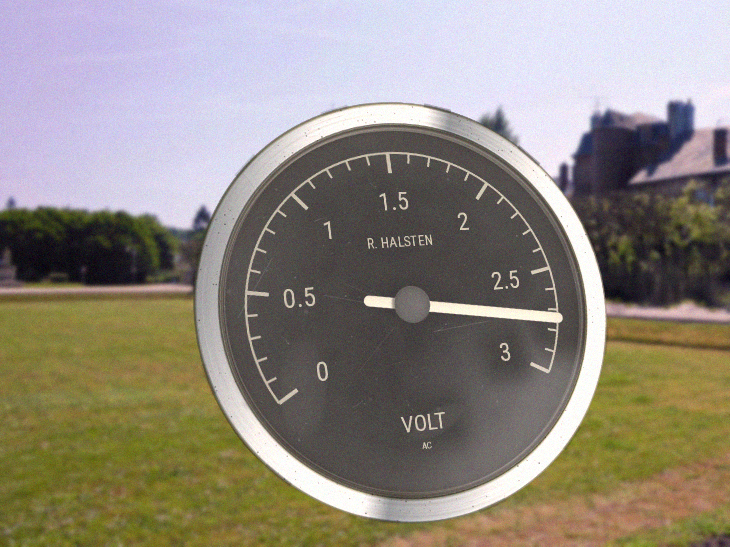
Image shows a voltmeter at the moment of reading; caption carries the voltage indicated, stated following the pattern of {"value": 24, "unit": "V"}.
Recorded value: {"value": 2.75, "unit": "V"}
